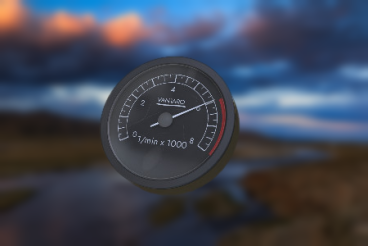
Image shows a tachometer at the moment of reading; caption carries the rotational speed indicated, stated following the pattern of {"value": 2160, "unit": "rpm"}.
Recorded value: {"value": 6000, "unit": "rpm"}
